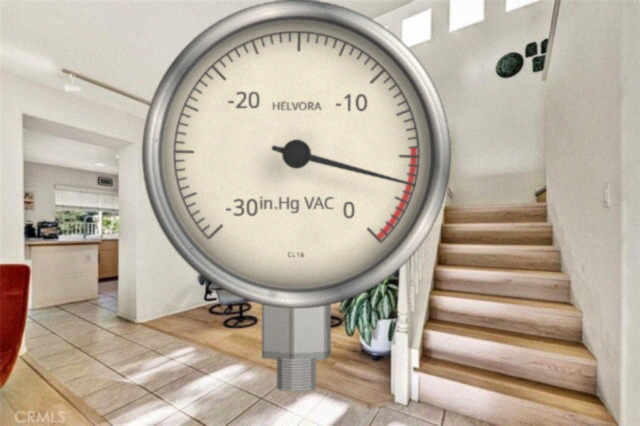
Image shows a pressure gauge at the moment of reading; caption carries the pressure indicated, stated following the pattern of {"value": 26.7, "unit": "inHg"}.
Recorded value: {"value": -3.5, "unit": "inHg"}
